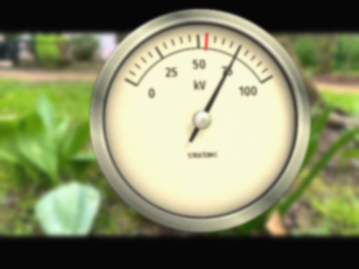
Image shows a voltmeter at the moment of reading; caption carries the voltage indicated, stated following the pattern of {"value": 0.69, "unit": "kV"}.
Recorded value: {"value": 75, "unit": "kV"}
